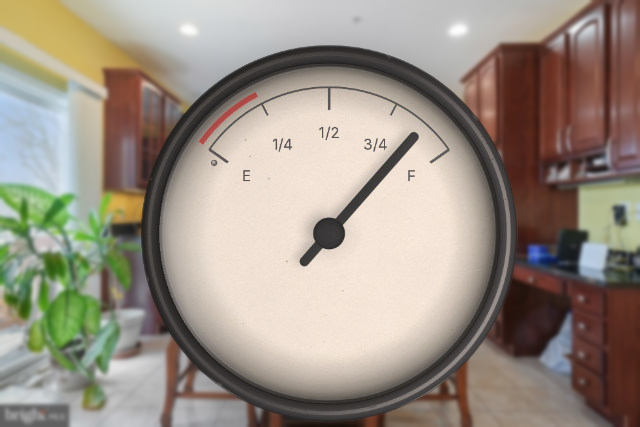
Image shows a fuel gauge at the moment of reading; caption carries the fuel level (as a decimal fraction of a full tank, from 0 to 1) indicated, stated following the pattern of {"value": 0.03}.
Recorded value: {"value": 0.875}
